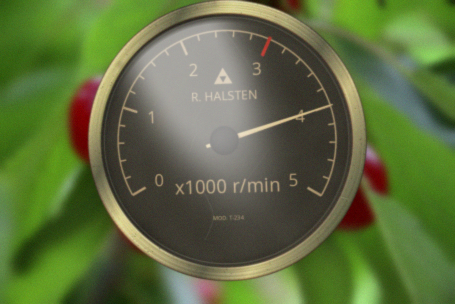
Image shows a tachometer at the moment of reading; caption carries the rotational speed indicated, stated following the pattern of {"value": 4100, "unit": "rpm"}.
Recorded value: {"value": 4000, "unit": "rpm"}
